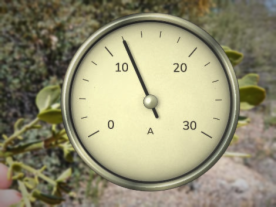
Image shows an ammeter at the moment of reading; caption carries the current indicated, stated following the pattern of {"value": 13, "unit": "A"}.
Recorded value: {"value": 12, "unit": "A"}
